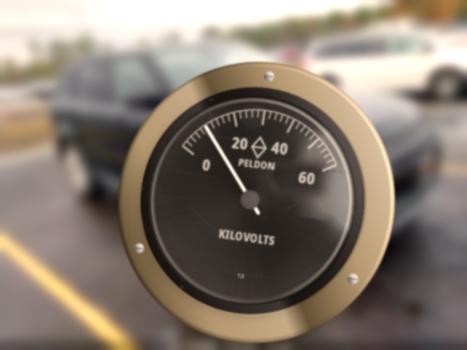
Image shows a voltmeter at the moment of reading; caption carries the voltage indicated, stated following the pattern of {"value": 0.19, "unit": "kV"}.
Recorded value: {"value": 10, "unit": "kV"}
